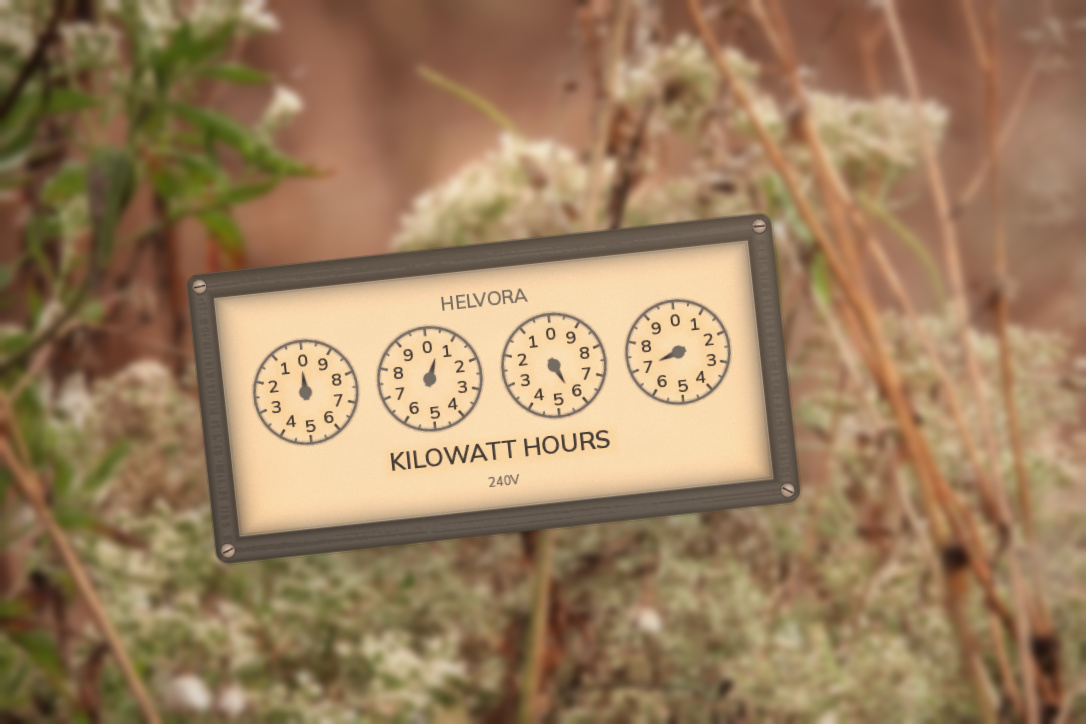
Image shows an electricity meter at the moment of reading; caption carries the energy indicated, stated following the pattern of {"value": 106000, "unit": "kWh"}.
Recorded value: {"value": 57, "unit": "kWh"}
